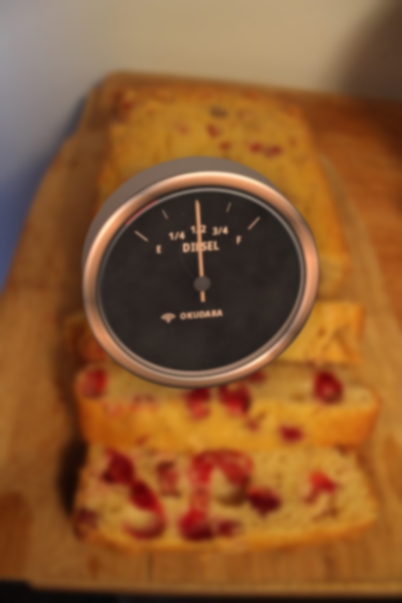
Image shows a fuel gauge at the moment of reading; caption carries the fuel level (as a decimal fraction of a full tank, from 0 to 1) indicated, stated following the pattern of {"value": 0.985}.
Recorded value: {"value": 0.5}
